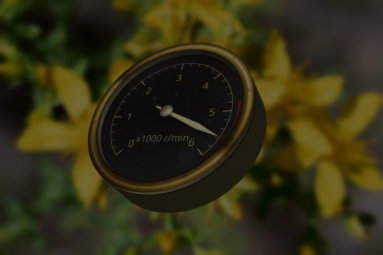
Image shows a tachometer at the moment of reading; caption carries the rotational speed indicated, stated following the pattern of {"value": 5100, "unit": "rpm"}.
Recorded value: {"value": 5600, "unit": "rpm"}
